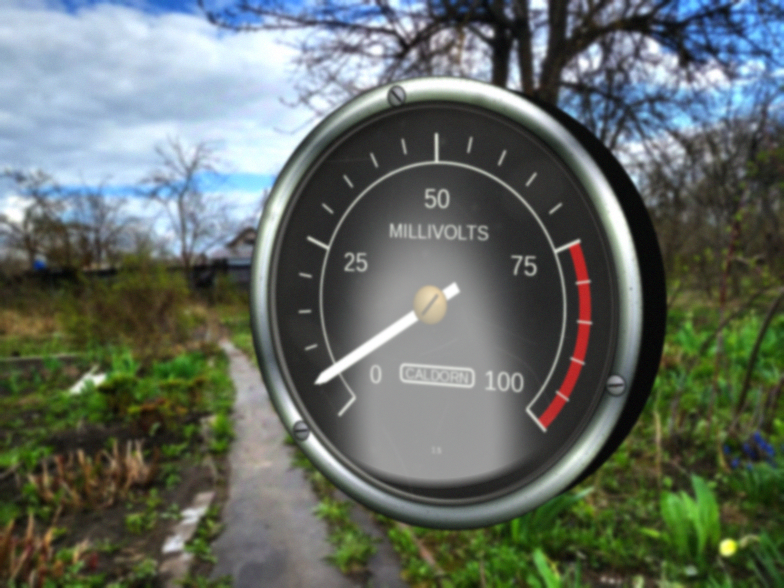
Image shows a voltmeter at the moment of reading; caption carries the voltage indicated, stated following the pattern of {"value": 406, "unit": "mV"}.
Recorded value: {"value": 5, "unit": "mV"}
